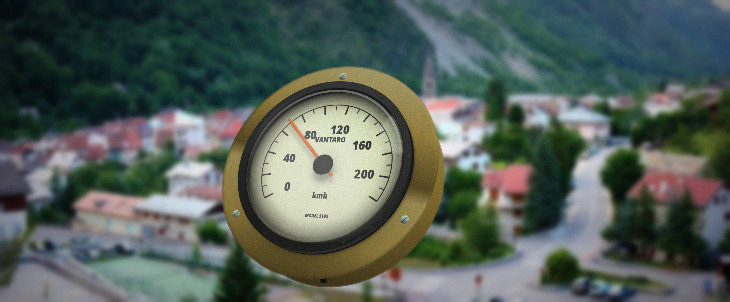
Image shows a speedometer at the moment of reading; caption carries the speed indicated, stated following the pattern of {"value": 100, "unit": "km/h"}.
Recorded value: {"value": 70, "unit": "km/h"}
